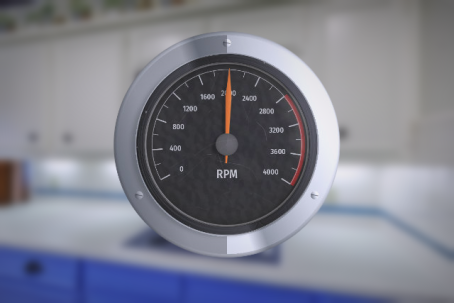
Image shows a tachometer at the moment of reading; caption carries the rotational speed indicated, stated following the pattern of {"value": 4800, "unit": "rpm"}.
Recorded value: {"value": 2000, "unit": "rpm"}
